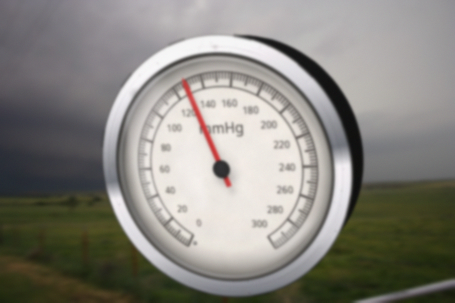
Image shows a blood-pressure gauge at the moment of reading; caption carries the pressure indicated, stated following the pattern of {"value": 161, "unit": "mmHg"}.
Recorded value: {"value": 130, "unit": "mmHg"}
